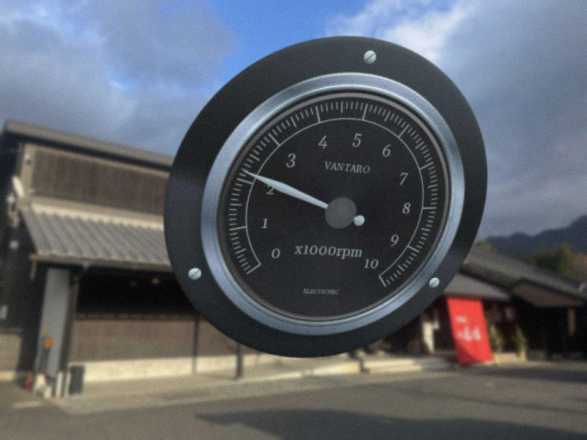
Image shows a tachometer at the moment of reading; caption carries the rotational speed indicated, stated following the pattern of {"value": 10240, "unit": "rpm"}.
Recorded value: {"value": 2200, "unit": "rpm"}
